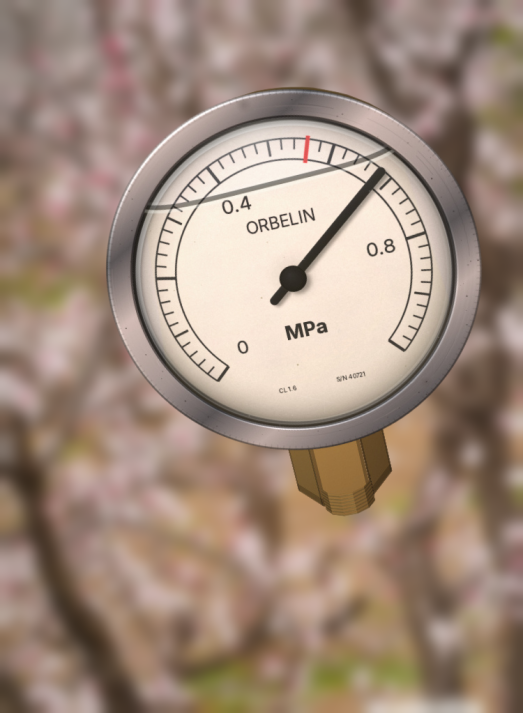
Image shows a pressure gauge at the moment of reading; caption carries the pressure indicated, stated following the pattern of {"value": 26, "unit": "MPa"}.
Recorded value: {"value": 0.68, "unit": "MPa"}
